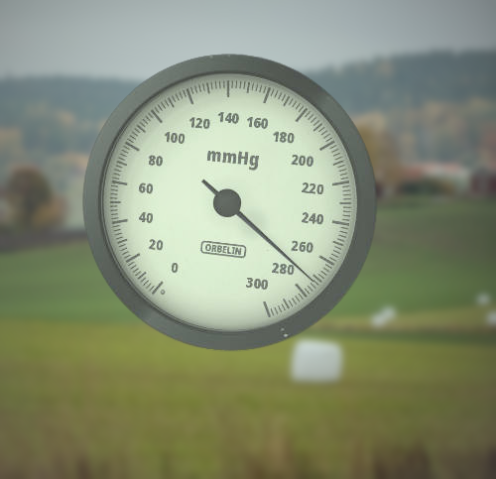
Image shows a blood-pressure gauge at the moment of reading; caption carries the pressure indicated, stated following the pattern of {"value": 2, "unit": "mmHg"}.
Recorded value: {"value": 272, "unit": "mmHg"}
